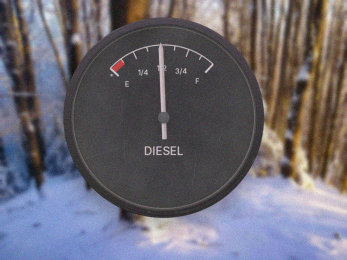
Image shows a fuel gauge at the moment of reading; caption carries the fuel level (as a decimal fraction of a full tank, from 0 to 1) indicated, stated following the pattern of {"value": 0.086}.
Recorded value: {"value": 0.5}
